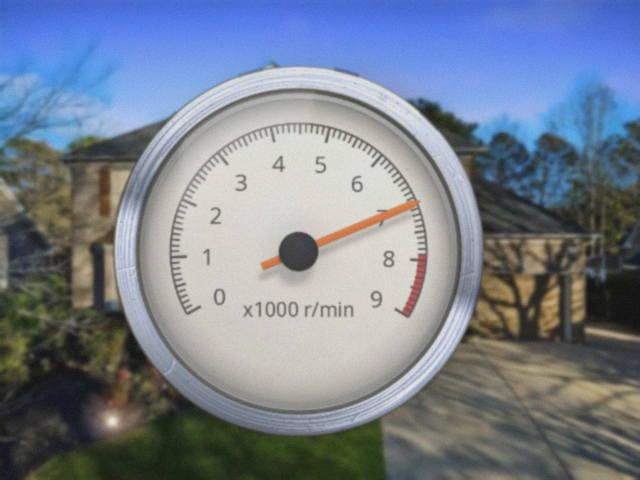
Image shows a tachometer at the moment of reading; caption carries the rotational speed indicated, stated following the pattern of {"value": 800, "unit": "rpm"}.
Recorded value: {"value": 7000, "unit": "rpm"}
